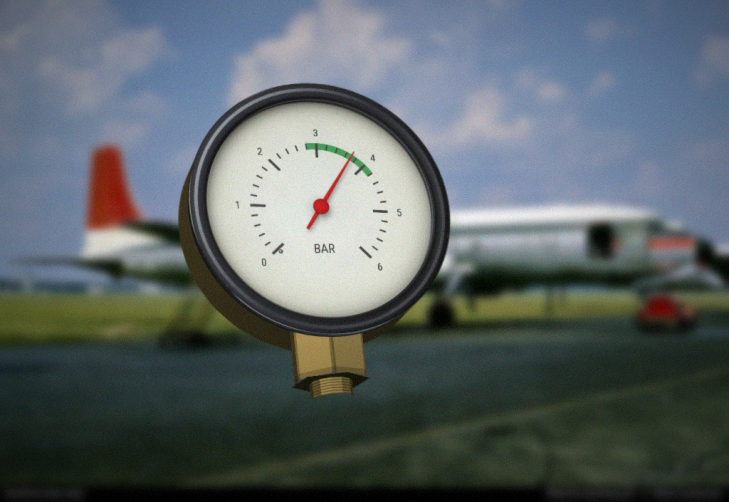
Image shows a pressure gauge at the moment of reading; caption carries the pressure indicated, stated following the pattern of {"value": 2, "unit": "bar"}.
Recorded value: {"value": 3.7, "unit": "bar"}
